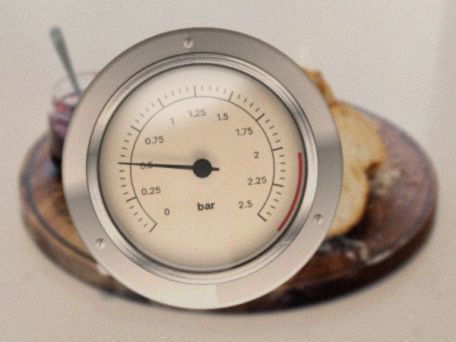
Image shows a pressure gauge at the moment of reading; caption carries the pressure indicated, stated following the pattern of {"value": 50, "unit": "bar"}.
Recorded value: {"value": 0.5, "unit": "bar"}
